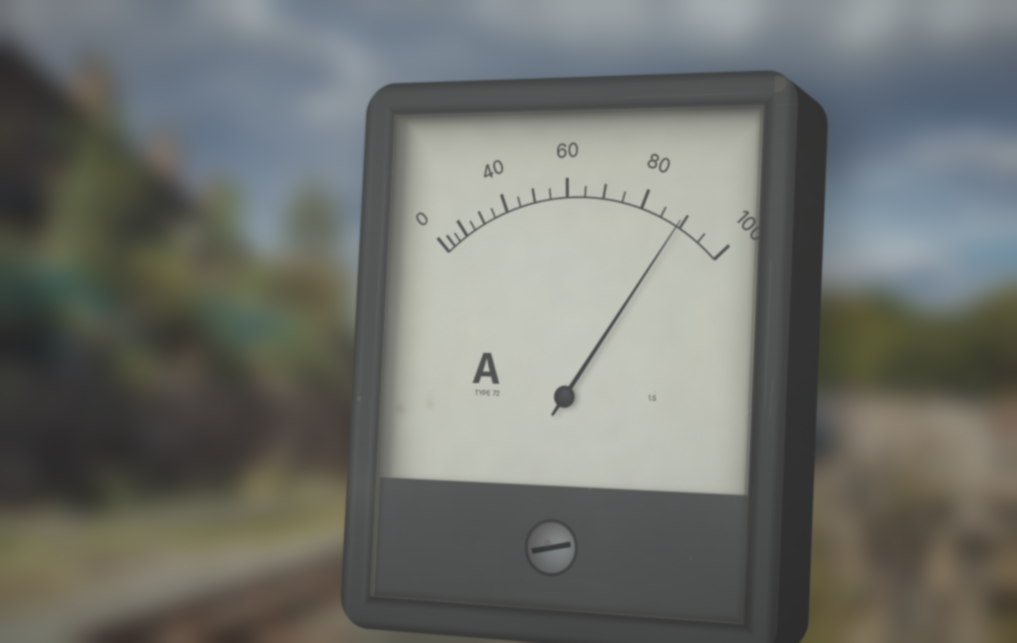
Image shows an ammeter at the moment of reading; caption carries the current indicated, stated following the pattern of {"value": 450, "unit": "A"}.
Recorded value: {"value": 90, "unit": "A"}
